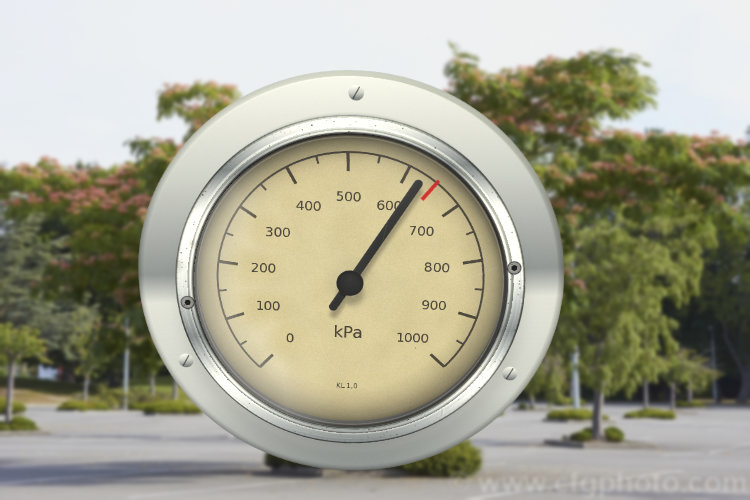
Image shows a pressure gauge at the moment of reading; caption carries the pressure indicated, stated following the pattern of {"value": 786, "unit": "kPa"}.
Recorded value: {"value": 625, "unit": "kPa"}
